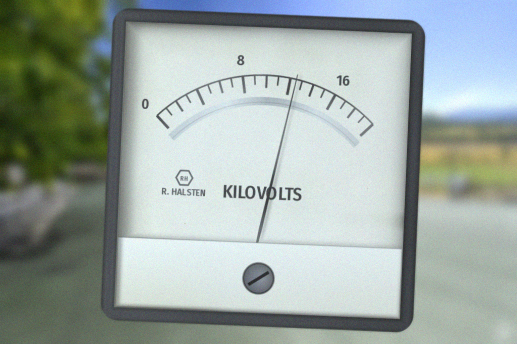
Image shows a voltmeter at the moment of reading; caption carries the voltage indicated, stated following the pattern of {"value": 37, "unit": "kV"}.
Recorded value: {"value": 12.5, "unit": "kV"}
